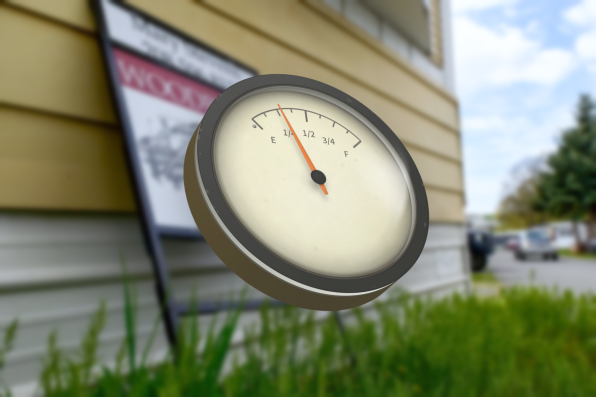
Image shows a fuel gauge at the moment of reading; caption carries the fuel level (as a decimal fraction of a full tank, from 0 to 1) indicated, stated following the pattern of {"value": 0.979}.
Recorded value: {"value": 0.25}
